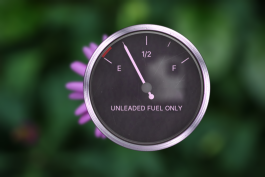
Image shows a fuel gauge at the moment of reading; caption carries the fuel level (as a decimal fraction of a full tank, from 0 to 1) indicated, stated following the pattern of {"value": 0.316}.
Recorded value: {"value": 0.25}
